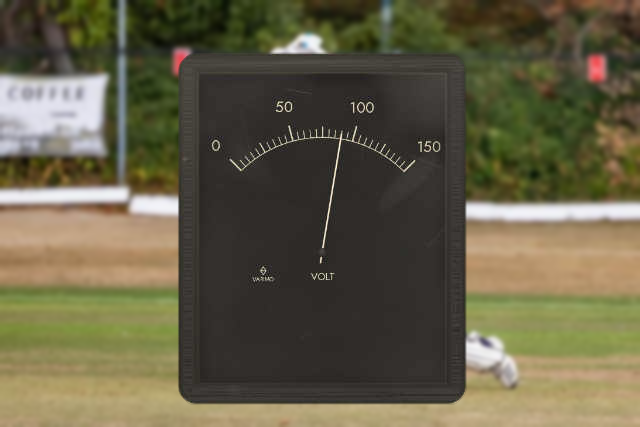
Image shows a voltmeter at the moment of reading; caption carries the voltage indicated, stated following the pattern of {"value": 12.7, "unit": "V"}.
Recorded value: {"value": 90, "unit": "V"}
